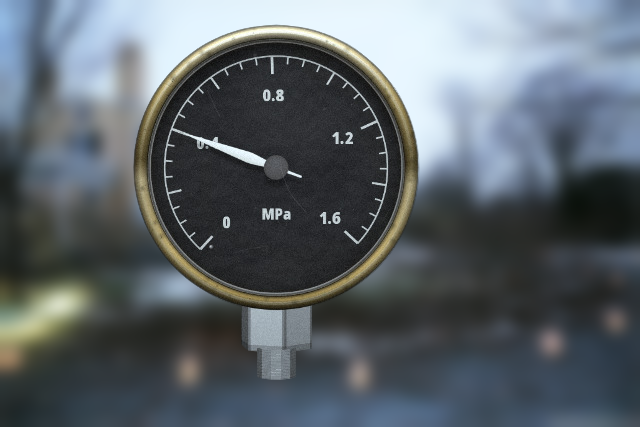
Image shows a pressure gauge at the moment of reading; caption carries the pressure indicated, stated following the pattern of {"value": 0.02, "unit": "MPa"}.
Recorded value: {"value": 0.4, "unit": "MPa"}
